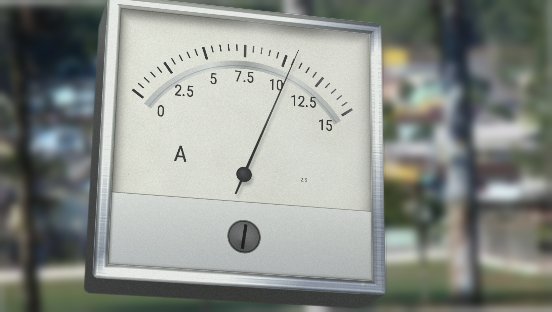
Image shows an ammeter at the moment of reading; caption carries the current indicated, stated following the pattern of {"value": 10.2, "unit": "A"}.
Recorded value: {"value": 10.5, "unit": "A"}
